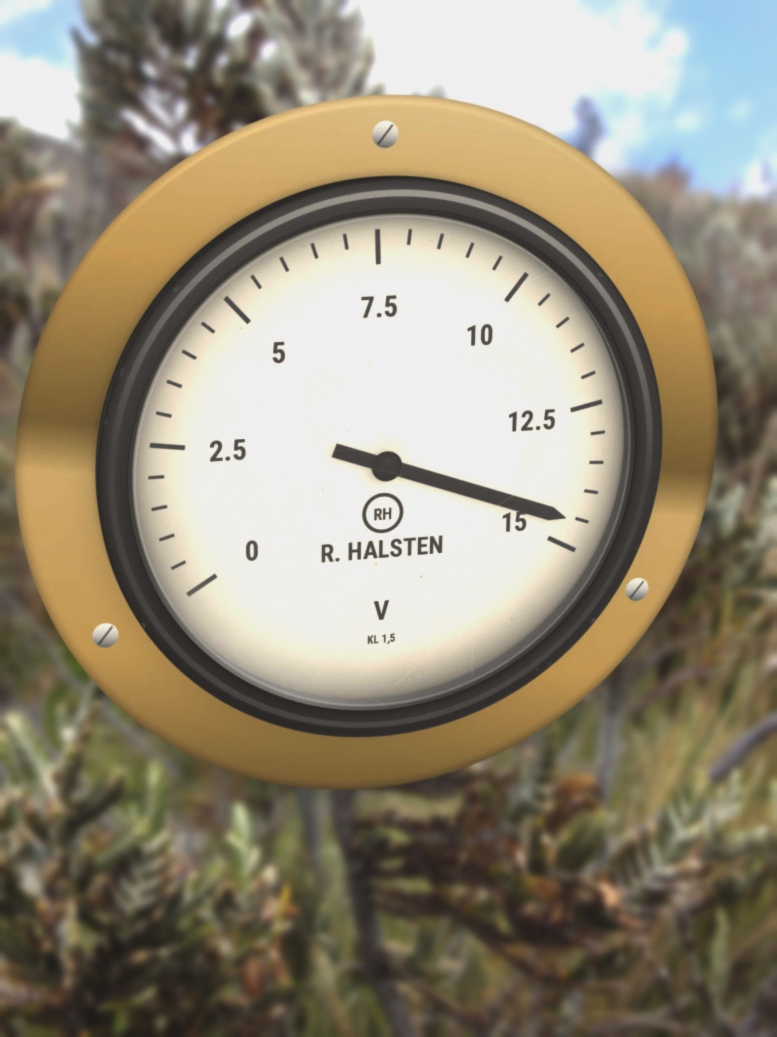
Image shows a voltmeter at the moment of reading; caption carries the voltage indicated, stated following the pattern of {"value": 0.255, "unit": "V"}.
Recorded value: {"value": 14.5, "unit": "V"}
